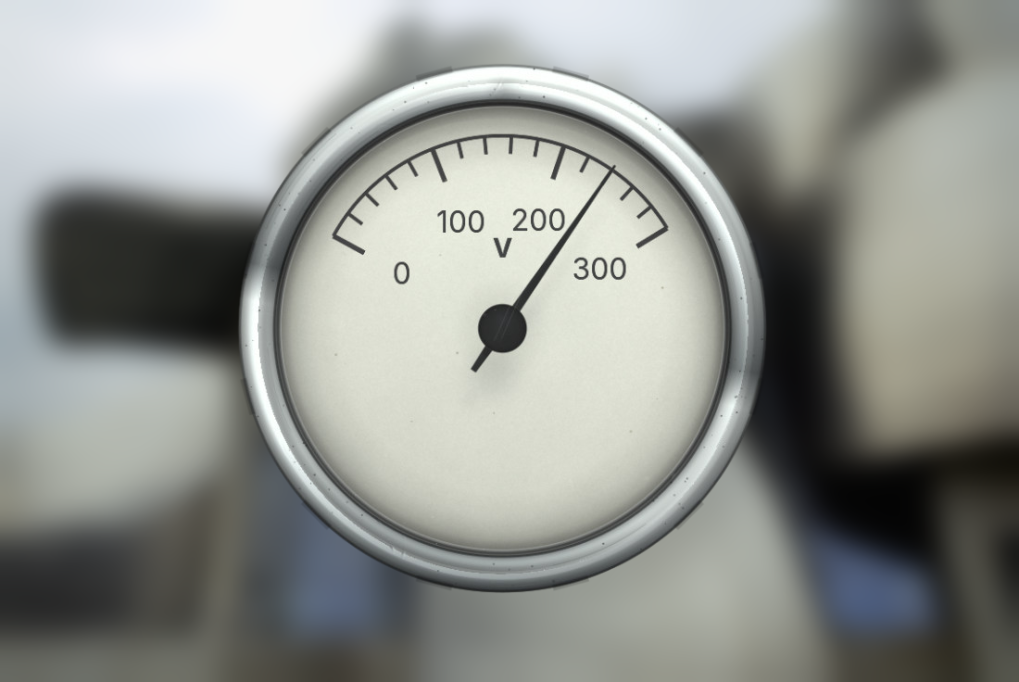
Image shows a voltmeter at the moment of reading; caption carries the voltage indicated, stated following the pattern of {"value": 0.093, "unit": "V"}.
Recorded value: {"value": 240, "unit": "V"}
